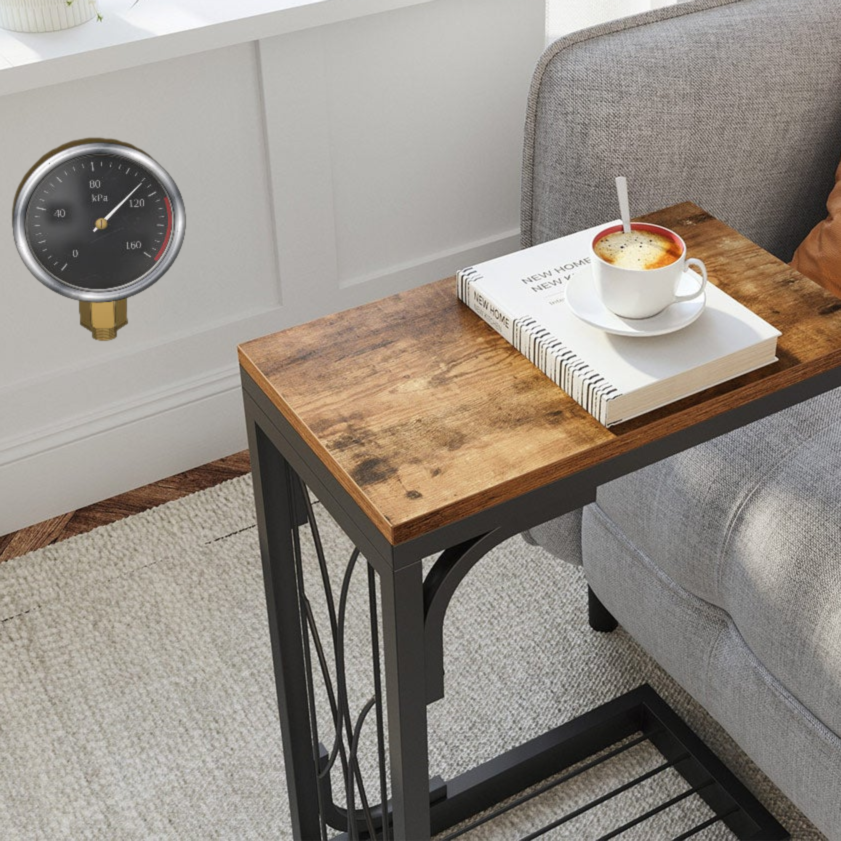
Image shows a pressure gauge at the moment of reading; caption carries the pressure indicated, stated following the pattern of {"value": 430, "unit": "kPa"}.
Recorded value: {"value": 110, "unit": "kPa"}
